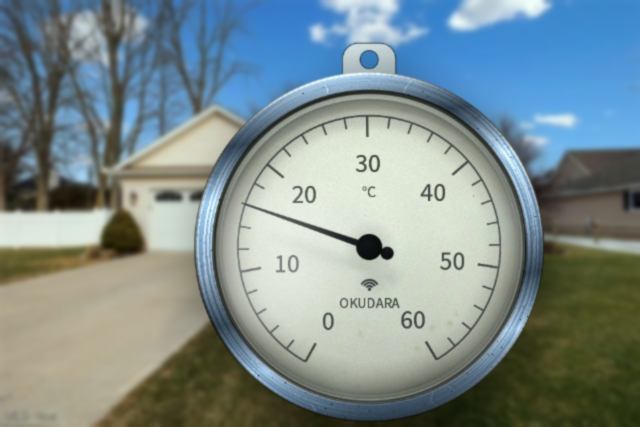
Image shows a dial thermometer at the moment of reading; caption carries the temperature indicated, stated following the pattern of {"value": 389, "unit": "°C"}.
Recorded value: {"value": 16, "unit": "°C"}
